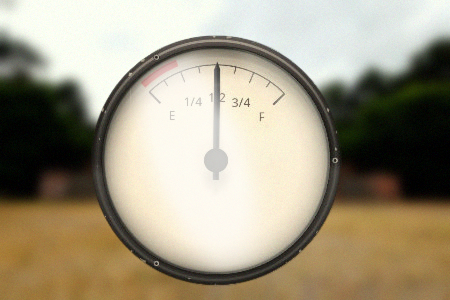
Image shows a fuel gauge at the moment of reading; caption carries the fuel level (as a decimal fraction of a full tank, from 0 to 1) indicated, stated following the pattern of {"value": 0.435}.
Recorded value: {"value": 0.5}
